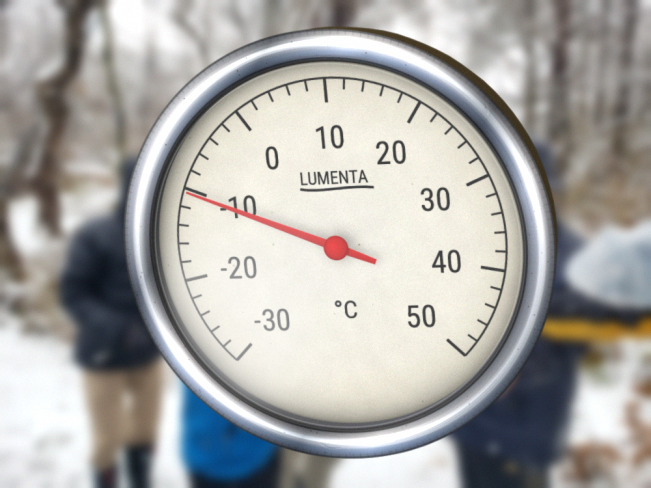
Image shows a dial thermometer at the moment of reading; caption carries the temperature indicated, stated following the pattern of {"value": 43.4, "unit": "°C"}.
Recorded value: {"value": -10, "unit": "°C"}
